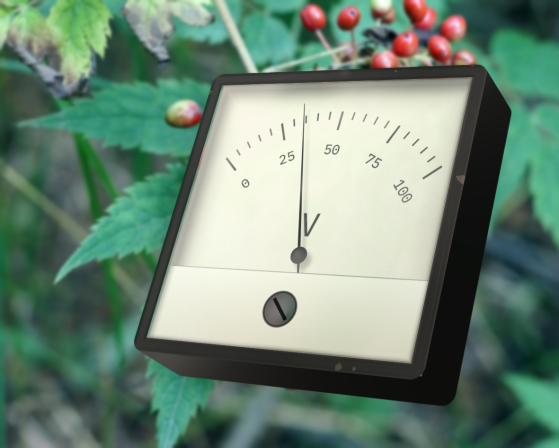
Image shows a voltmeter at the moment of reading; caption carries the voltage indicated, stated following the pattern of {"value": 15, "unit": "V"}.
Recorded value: {"value": 35, "unit": "V"}
